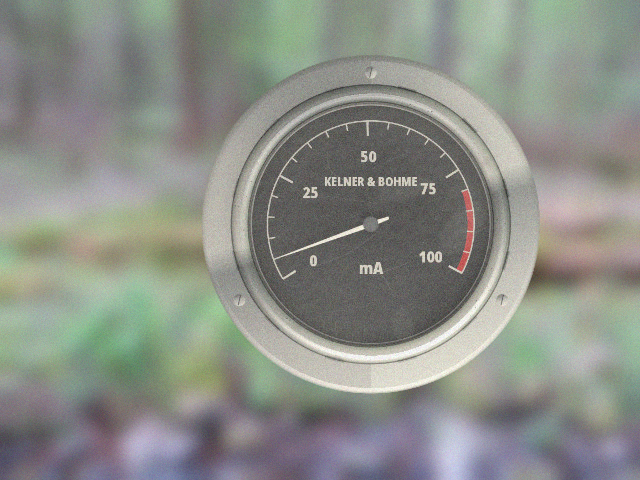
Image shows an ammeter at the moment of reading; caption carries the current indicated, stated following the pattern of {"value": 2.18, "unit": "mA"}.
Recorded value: {"value": 5, "unit": "mA"}
